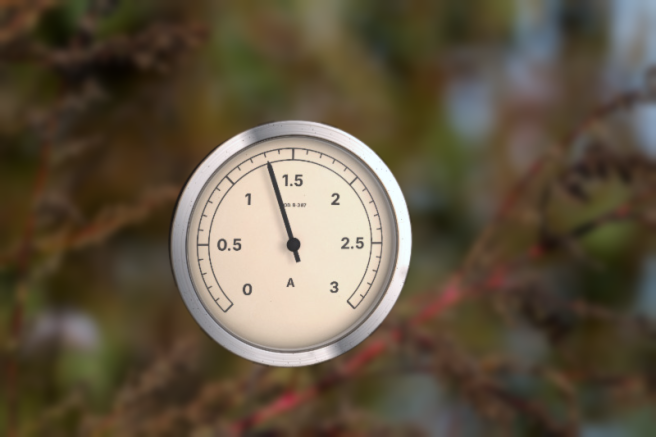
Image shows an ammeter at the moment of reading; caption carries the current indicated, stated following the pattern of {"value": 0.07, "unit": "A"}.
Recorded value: {"value": 1.3, "unit": "A"}
